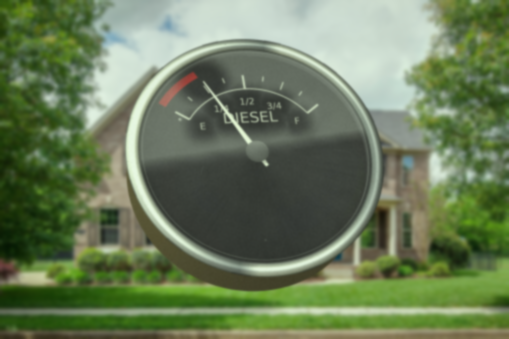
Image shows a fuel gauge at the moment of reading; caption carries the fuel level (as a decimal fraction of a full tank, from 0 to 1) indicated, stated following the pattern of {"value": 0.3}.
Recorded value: {"value": 0.25}
